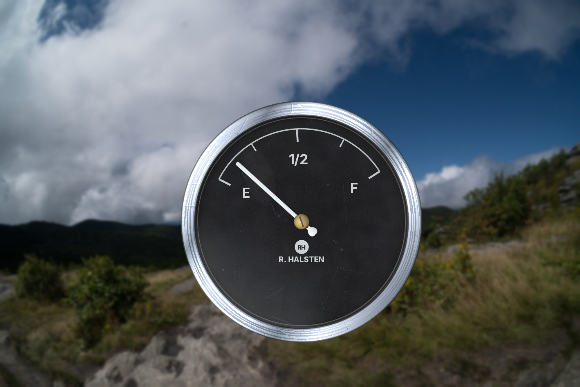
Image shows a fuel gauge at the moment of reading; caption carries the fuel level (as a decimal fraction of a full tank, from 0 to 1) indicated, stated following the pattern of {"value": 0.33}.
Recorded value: {"value": 0.125}
